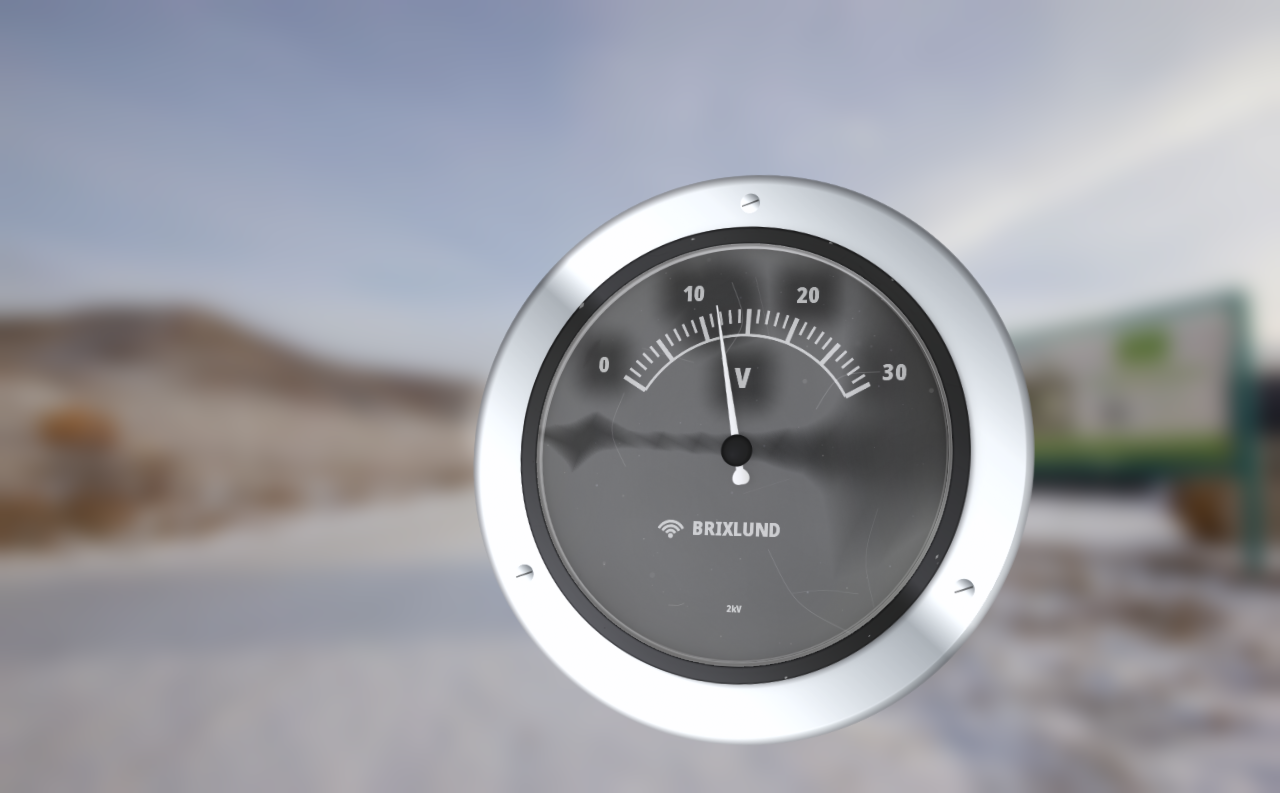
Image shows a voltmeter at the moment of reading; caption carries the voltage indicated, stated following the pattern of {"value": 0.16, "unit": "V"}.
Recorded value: {"value": 12, "unit": "V"}
